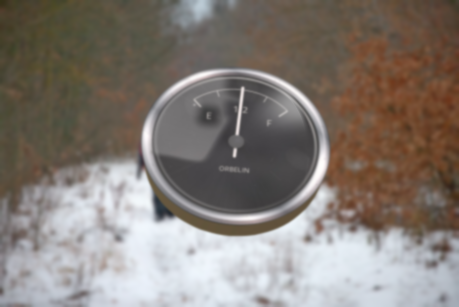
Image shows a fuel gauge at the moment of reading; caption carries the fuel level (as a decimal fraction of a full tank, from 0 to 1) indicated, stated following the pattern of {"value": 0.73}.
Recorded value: {"value": 0.5}
